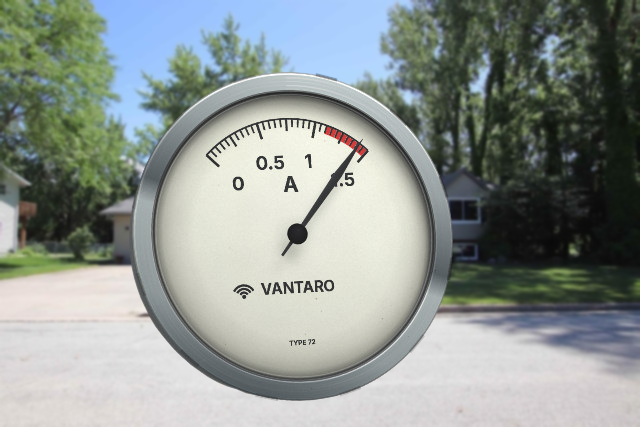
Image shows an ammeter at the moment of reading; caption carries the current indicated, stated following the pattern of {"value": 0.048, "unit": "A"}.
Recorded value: {"value": 1.4, "unit": "A"}
